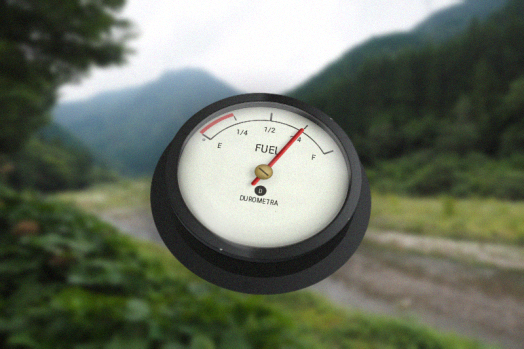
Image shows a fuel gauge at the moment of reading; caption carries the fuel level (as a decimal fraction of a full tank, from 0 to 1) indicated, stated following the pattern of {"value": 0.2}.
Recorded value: {"value": 0.75}
